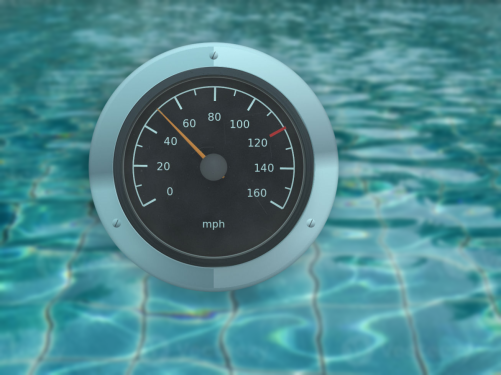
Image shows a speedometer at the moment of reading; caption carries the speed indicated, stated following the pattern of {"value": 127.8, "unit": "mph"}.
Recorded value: {"value": 50, "unit": "mph"}
